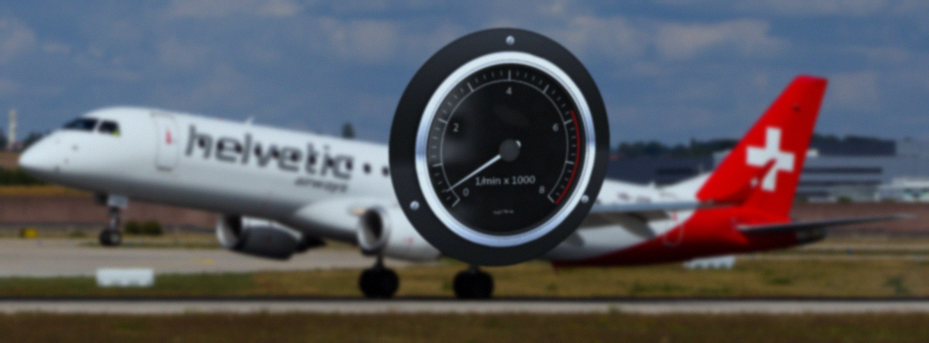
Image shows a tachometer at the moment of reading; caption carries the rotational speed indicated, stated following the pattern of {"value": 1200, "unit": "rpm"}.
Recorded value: {"value": 400, "unit": "rpm"}
